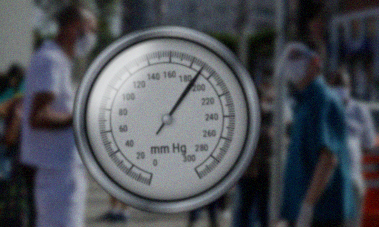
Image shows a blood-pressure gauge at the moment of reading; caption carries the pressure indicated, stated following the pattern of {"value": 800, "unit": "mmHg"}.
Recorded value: {"value": 190, "unit": "mmHg"}
